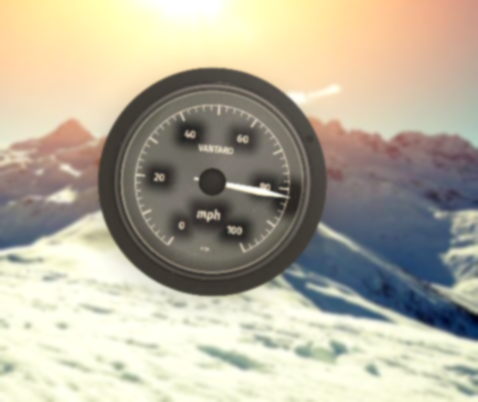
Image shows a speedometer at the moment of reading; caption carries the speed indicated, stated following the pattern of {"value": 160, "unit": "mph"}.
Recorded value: {"value": 82, "unit": "mph"}
